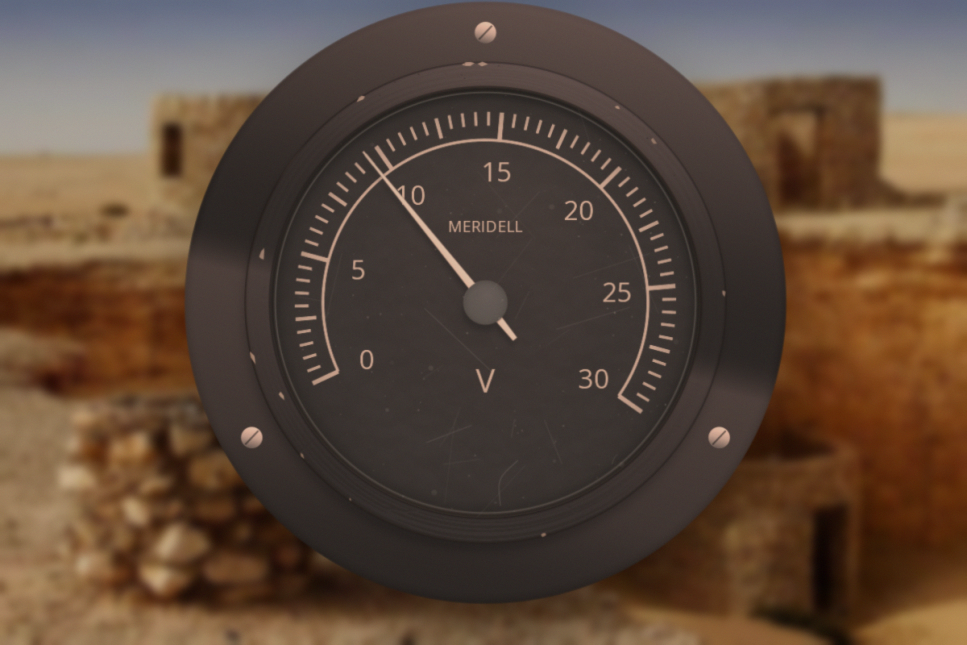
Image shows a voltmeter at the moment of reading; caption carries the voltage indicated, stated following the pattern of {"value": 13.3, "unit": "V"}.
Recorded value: {"value": 9.5, "unit": "V"}
